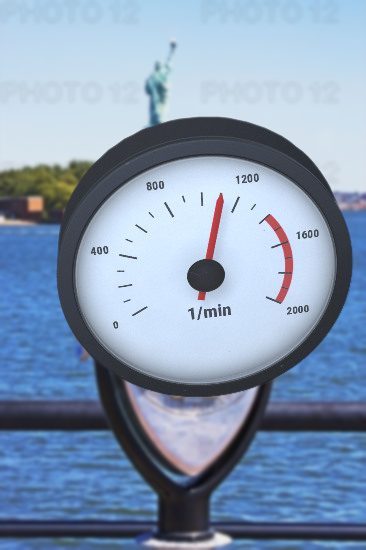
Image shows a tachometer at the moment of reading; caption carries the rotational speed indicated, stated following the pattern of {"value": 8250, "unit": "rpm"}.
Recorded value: {"value": 1100, "unit": "rpm"}
